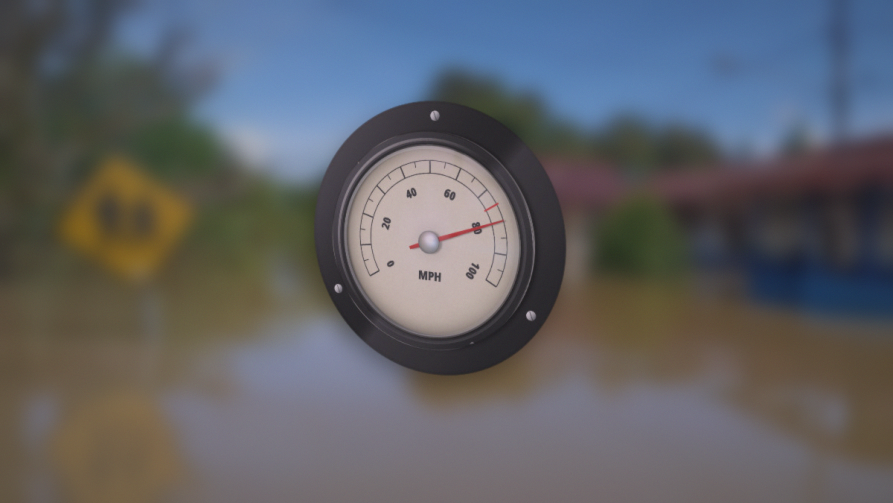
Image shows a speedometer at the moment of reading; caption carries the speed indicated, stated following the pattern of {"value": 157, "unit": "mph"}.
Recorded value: {"value": 80, "unit": "mph"}
